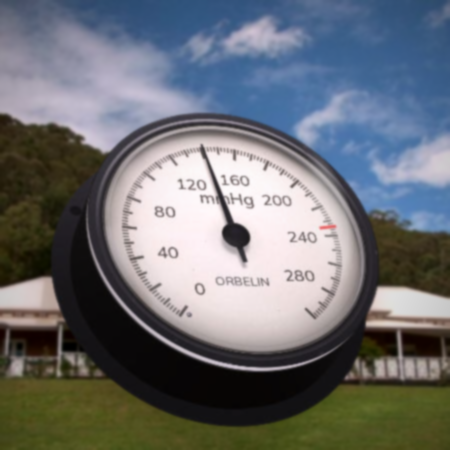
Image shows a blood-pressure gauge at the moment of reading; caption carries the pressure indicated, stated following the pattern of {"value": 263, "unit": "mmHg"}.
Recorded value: {"value": 140, "unit": "mmHg"}
